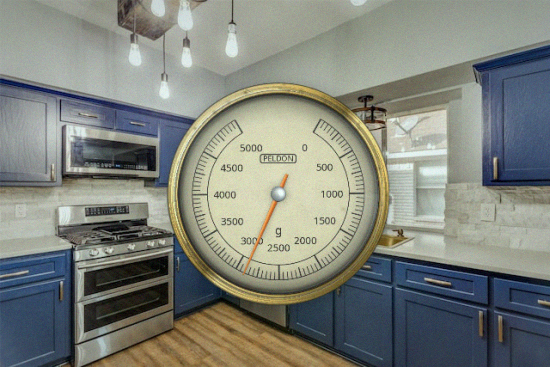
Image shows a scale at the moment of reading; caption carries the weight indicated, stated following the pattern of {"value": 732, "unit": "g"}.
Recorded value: {"value": 2900, "unit": "g"}
